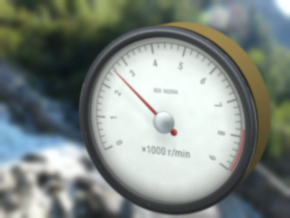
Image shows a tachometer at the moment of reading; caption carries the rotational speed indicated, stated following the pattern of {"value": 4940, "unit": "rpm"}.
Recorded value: {"value": 2600, "unit": "rpm"}
